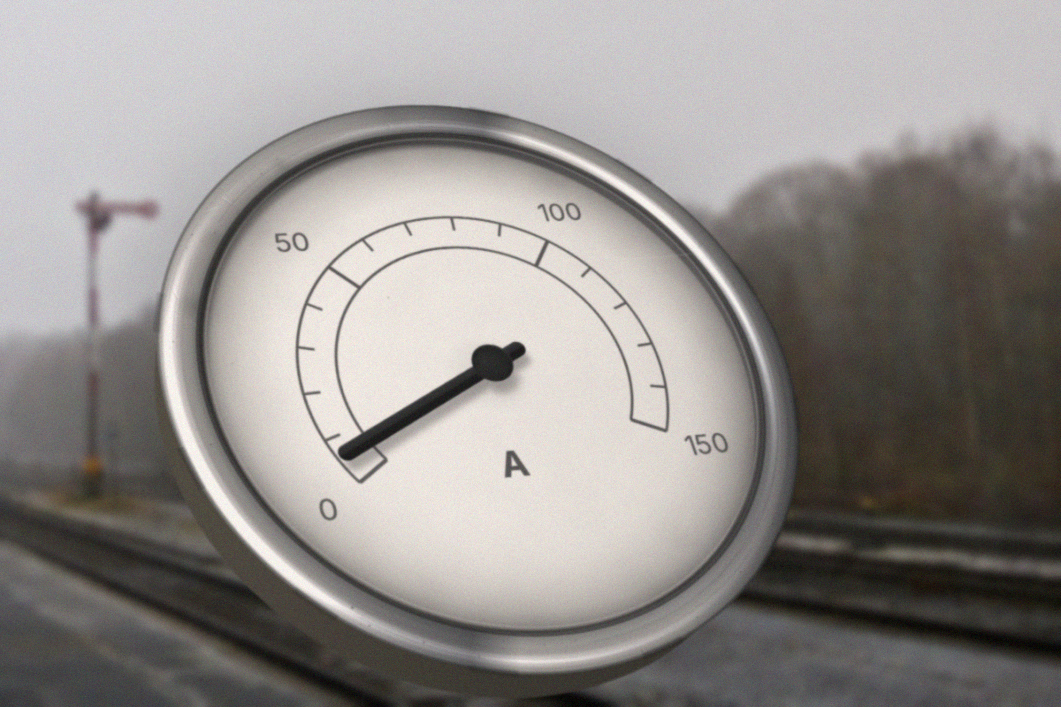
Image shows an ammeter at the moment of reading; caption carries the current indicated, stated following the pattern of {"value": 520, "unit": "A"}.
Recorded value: {"value": 5, "unit": "A"}
